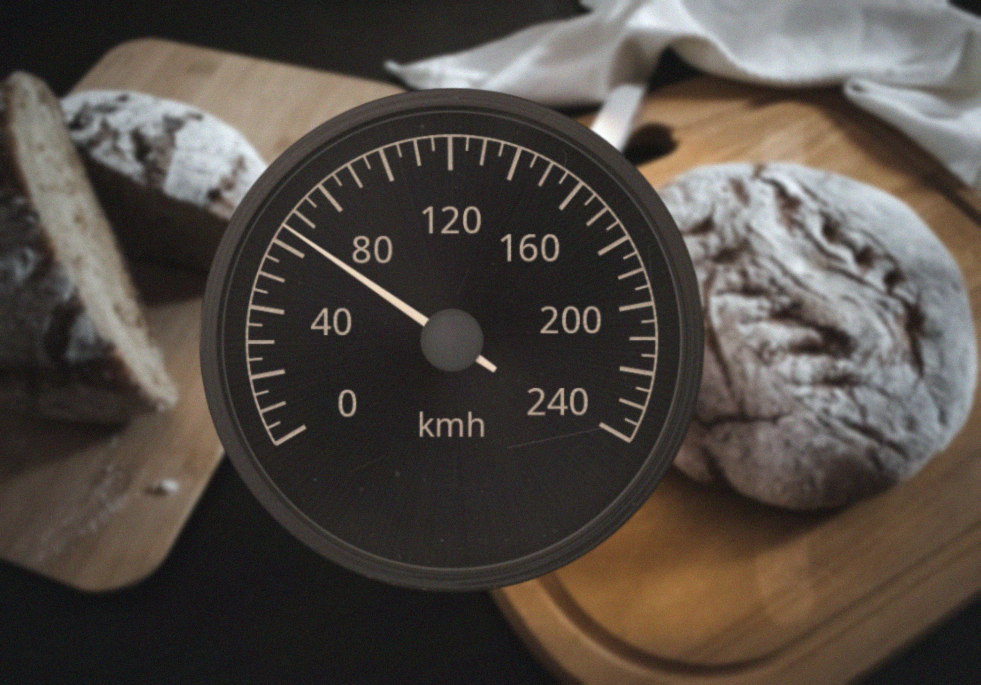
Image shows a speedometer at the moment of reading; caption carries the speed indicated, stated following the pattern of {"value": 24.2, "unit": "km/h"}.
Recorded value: {"value": 65, "unit": "km/h"}
